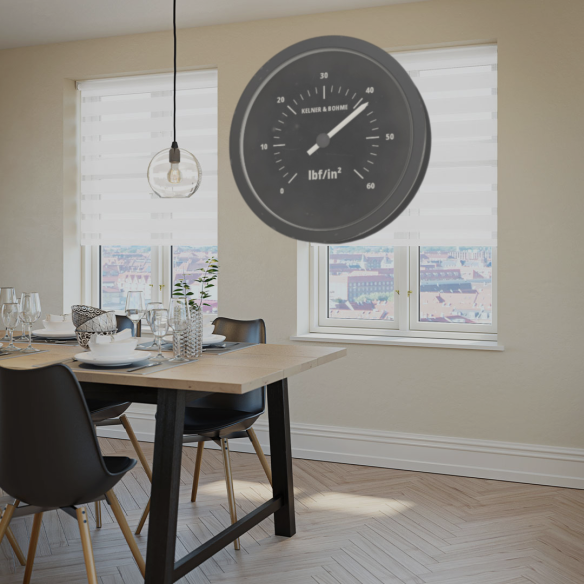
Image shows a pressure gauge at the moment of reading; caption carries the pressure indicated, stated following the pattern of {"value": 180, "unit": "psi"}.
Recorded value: {"value": 42, "unit": "psi"}
